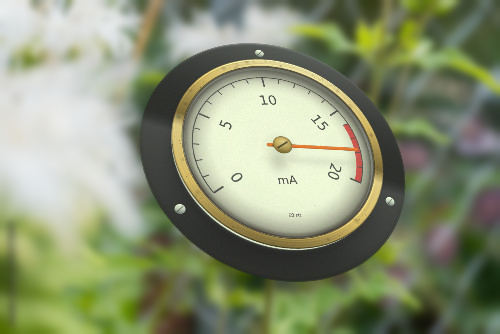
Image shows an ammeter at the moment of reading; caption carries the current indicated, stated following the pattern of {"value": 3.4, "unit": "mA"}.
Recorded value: {"value": 18, "unit": "mA"}
